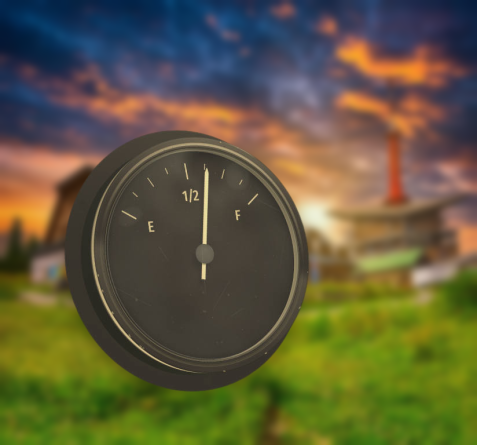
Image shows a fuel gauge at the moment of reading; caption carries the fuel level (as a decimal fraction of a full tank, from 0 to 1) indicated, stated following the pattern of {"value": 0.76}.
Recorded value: {"value": 0.625}
